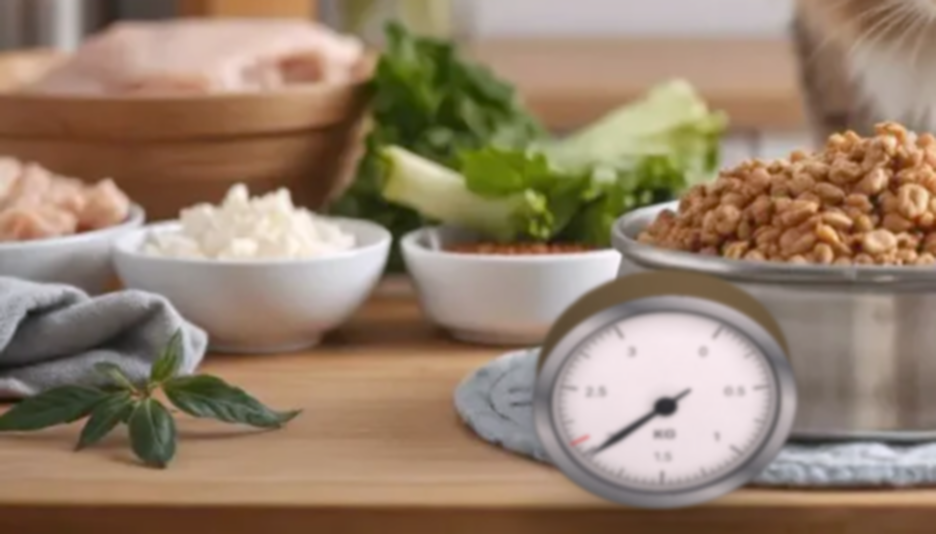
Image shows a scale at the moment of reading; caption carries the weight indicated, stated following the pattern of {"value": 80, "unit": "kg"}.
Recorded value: {"value": 2, "unit": "kg"}
